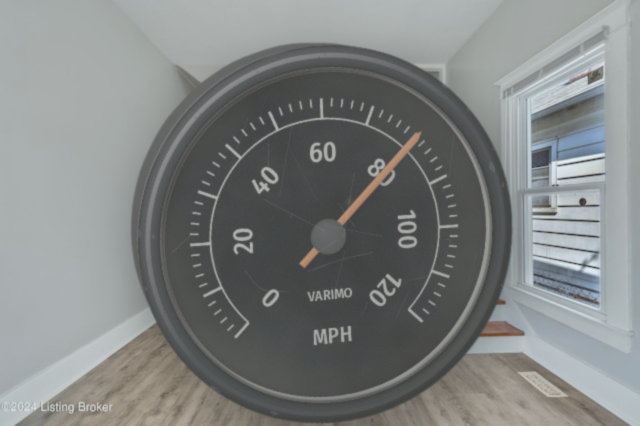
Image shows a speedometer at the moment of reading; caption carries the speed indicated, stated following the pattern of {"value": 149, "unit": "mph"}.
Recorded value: {"value": 80, "unit": "mph"}
